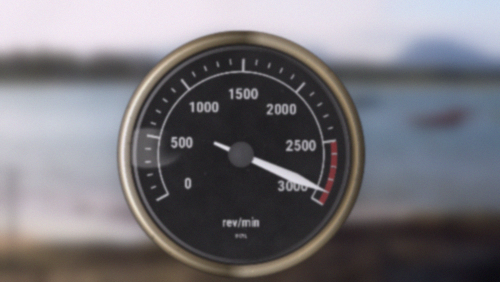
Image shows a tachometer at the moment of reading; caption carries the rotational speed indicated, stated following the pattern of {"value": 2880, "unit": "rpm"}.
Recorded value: {"value": 2900, "unit": "rpm"}
